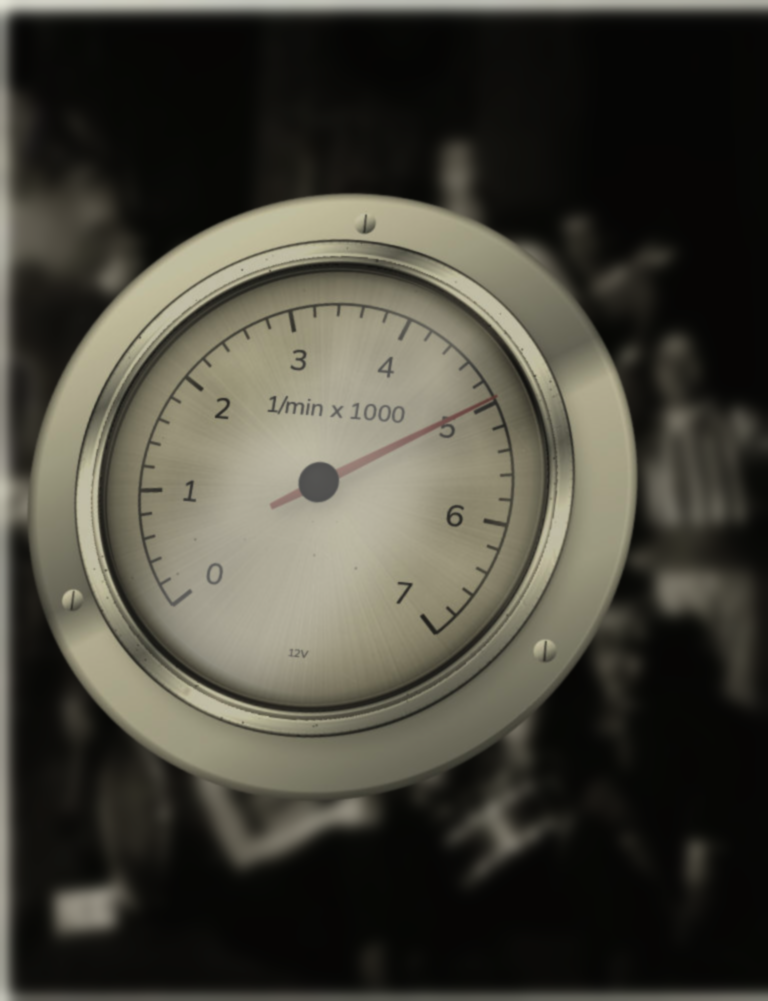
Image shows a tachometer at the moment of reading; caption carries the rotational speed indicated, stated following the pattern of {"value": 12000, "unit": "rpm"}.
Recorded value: {"value": 5000, "unit": "rpm"}
